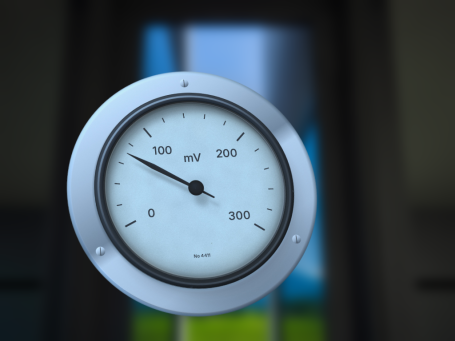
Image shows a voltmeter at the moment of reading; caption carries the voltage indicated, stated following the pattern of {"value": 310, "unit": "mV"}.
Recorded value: {"value": 70, "unit": "mV"}
